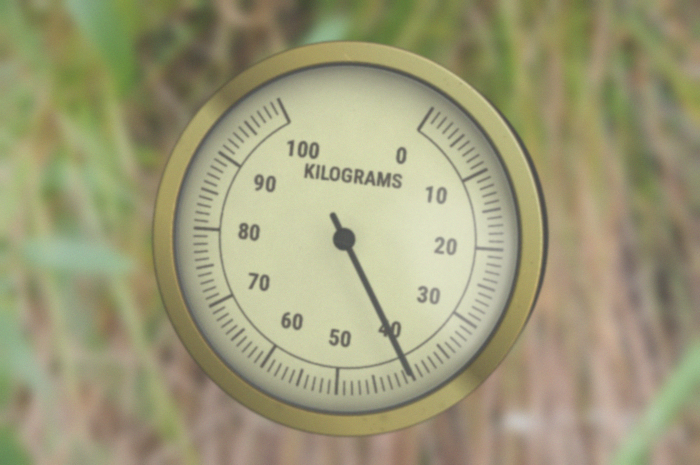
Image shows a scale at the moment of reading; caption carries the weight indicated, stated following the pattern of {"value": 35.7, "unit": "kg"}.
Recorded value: {"value": 40, "unit": "kg"}
